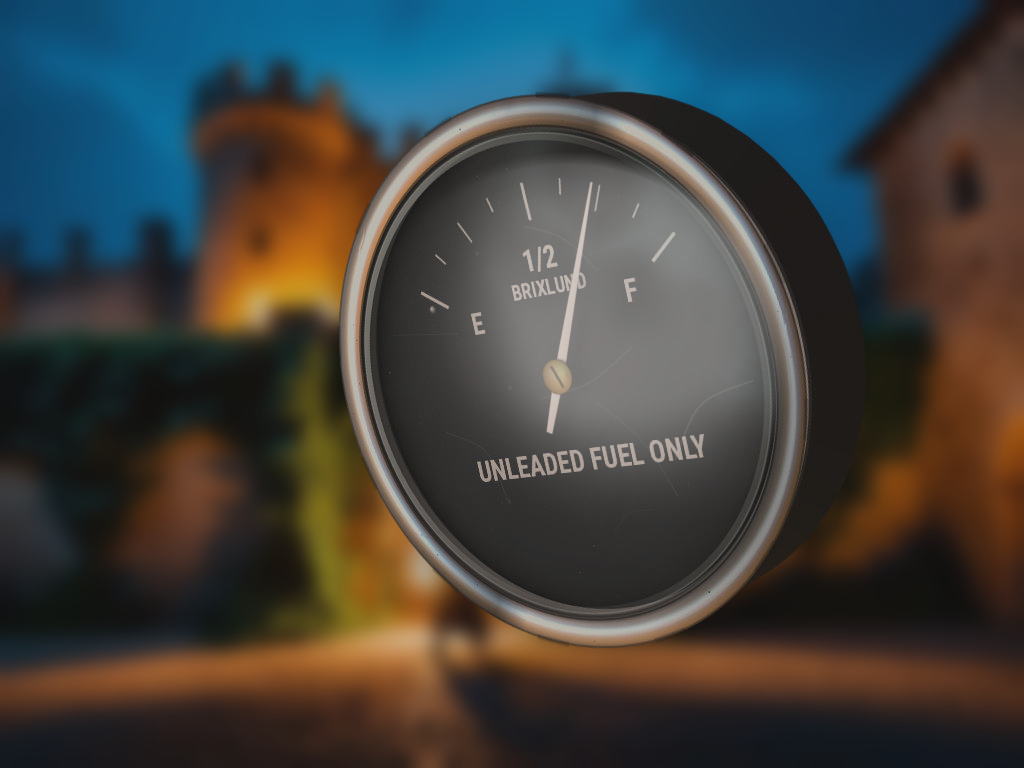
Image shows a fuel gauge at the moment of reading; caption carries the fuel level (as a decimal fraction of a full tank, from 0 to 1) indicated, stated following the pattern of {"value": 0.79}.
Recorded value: {"value": 0.75}
